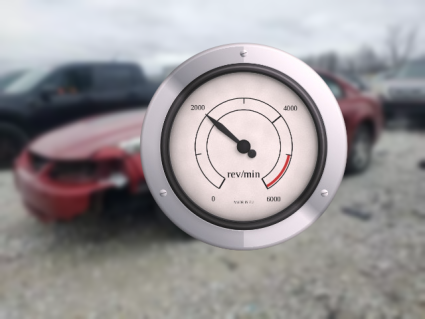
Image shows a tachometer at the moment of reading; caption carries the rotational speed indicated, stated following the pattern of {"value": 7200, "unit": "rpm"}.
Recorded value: {"value": 2000, "unit": "rpm"}
